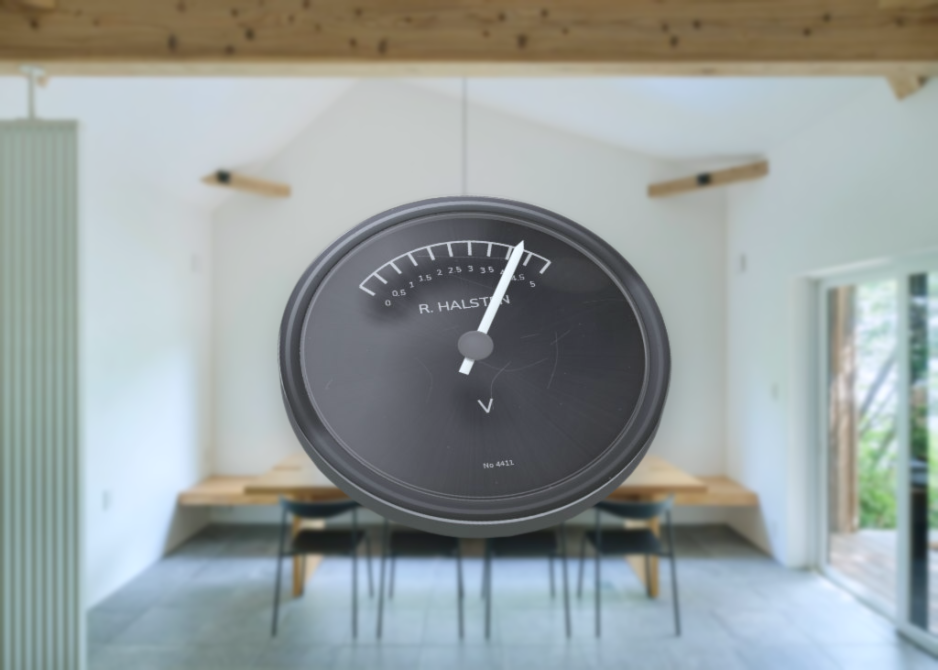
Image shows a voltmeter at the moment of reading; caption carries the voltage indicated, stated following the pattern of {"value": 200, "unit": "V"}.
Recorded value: {"value": 4.25, "unit": "V"}
